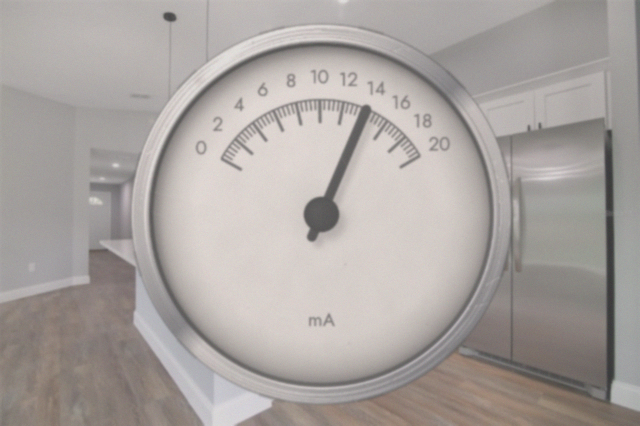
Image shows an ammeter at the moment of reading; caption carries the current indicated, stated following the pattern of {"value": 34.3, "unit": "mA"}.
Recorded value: {"value": 14, "unit": "mA"}
